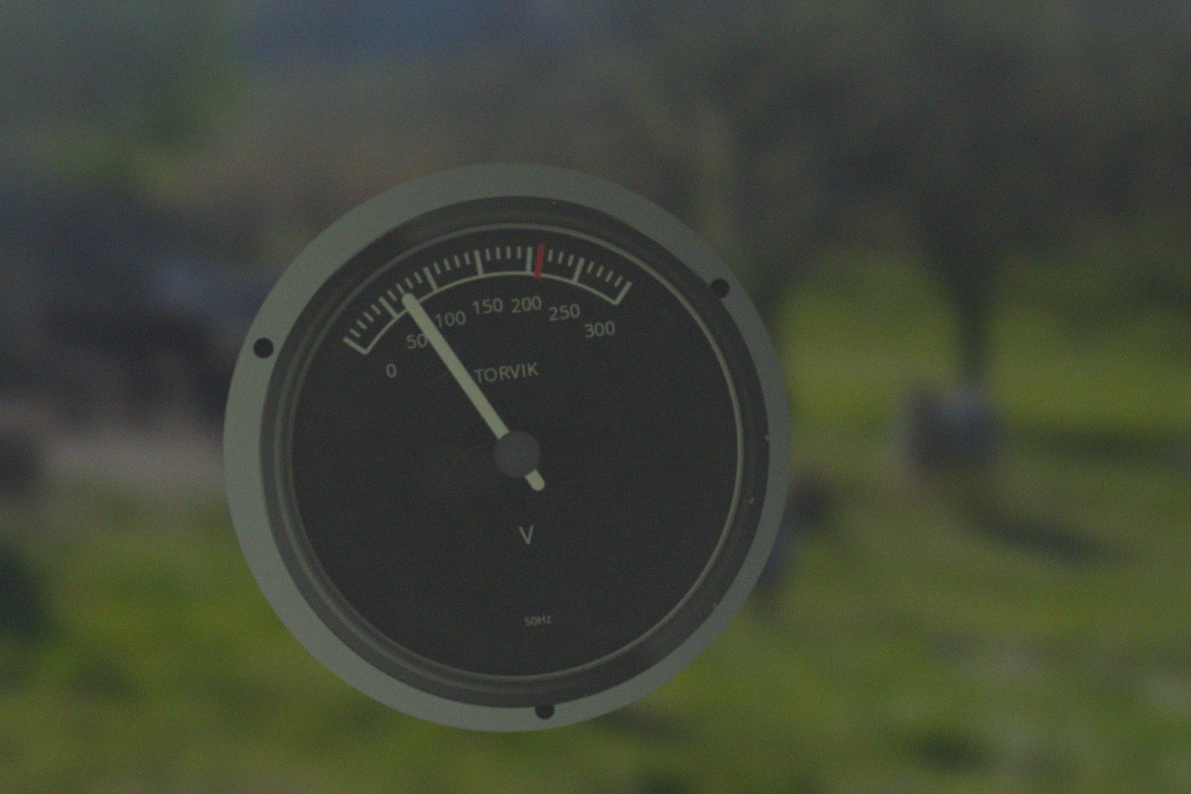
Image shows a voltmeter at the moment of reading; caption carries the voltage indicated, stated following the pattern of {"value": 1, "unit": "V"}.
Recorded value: {"value": 70, "unit": "V"}
